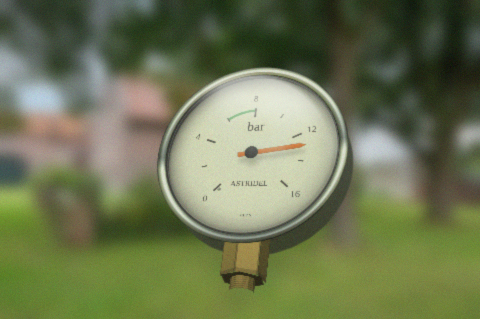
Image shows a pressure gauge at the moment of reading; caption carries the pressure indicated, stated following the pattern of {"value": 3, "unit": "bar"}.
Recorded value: {"value": 13, "unit": "bar"}
